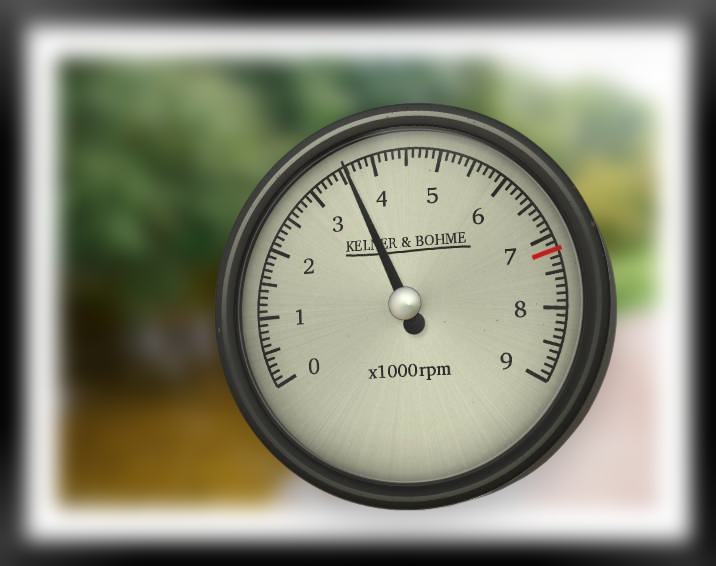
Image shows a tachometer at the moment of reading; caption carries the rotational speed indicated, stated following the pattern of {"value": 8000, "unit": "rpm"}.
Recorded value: {"value": 3600, "unit": "rpm"}
